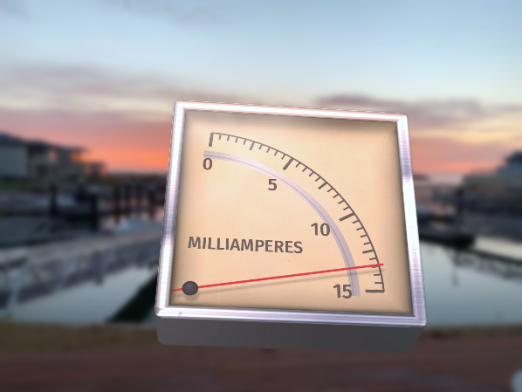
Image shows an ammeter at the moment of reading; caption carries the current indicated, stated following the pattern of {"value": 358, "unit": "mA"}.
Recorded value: {"value": 13.5, "unit": "mA"}
